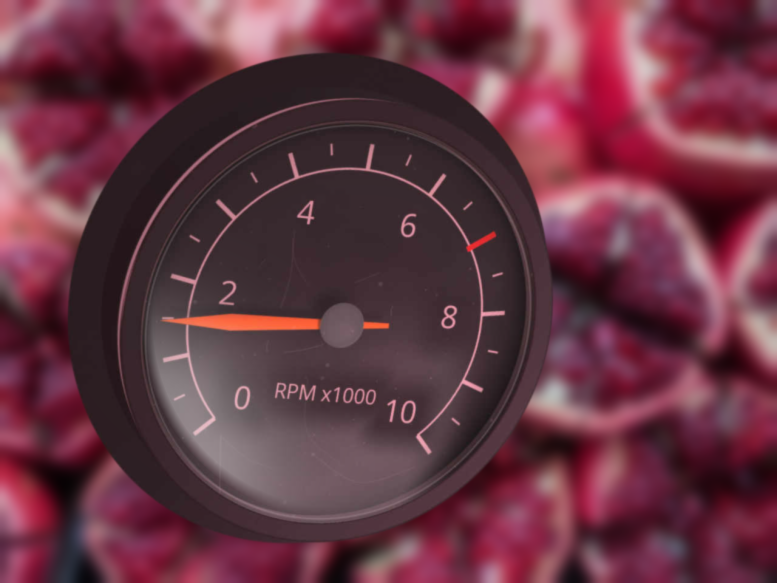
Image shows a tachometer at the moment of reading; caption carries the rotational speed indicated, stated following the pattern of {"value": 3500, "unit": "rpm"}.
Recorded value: {"value": 1500, "unit": "rpm"}
